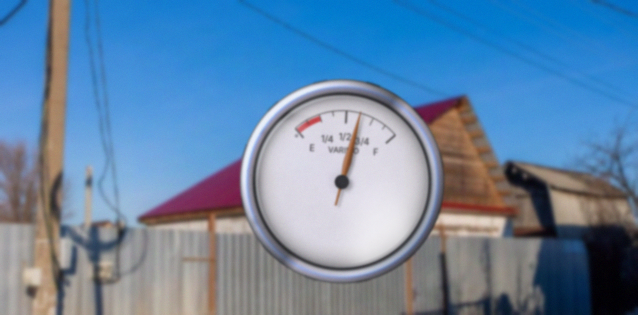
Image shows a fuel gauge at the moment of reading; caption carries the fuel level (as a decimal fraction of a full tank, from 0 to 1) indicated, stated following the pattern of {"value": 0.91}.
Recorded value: {"value": 0.625}
